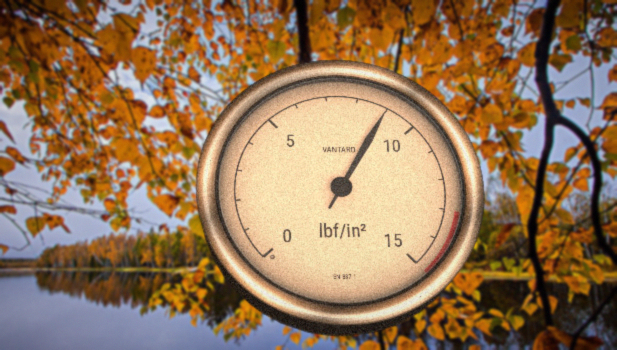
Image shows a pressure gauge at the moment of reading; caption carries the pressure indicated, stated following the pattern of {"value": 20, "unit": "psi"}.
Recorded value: {"value": 9, "unit": "psi"}
